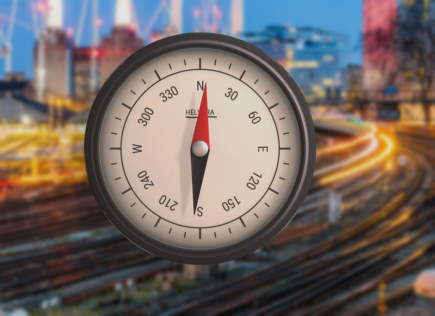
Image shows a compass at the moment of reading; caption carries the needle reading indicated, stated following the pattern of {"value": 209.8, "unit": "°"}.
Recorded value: {"value": 5, "unit": "°"}
